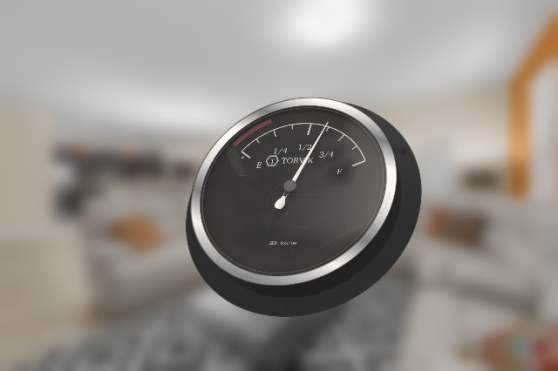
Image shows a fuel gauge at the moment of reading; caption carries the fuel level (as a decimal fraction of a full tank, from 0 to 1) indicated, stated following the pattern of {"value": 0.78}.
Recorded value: {"value": 0.625}
